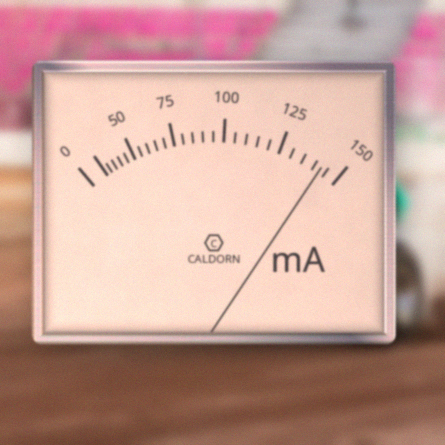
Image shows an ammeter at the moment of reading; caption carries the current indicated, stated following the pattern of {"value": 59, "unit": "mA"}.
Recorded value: {"value": 142.5, "unit": "mA"}
